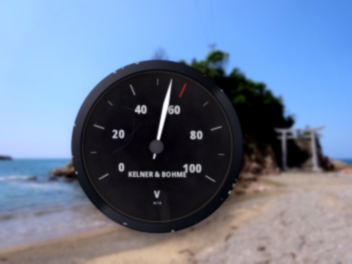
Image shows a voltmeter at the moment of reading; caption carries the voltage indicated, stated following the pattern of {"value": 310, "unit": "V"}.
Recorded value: {"value": 55, "unit": "V"}
